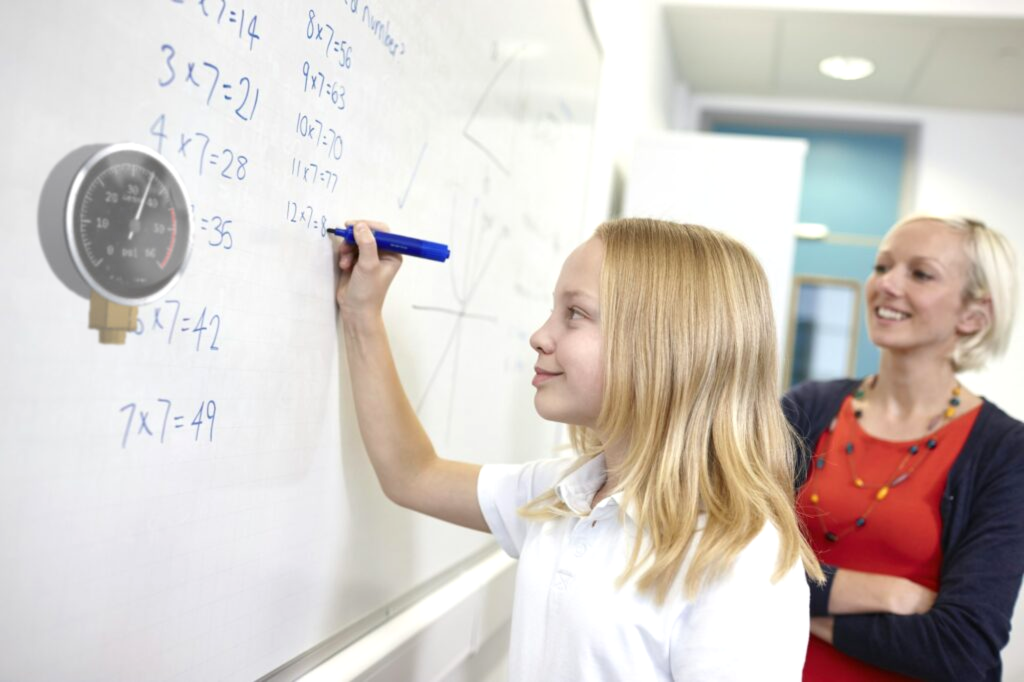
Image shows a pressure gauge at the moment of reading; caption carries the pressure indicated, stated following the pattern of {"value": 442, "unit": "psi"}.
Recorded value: {"value": 35, "unit": "psi"}
